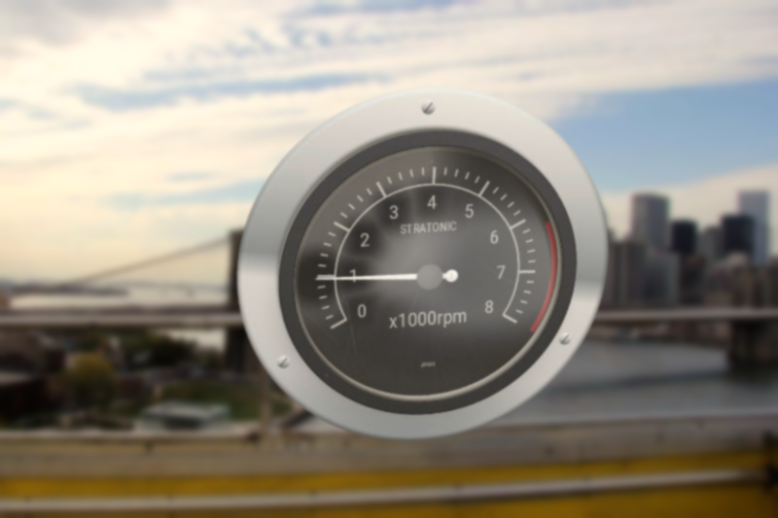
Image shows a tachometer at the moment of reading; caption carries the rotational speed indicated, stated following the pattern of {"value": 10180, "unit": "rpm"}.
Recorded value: {"value": 1000, "unit": "rpm"}
